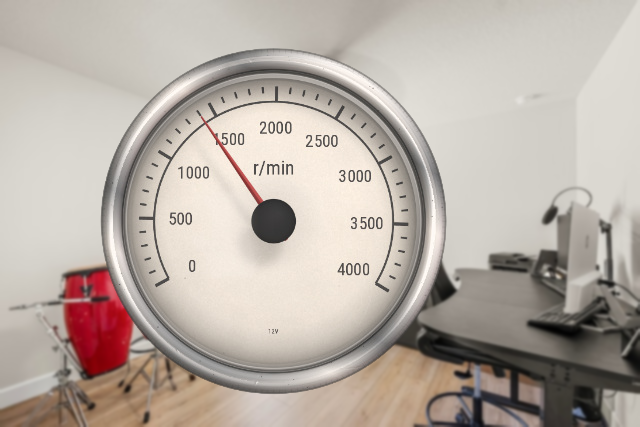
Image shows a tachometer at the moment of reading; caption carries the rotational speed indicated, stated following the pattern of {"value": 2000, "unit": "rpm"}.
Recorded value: {"value": 1400, "unit": "rpm"}
